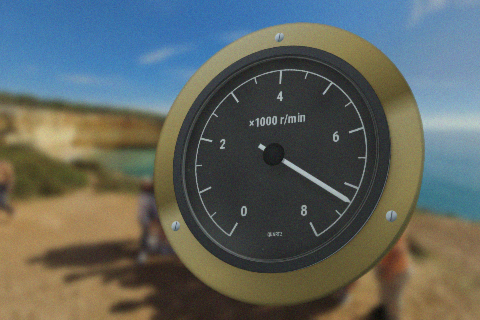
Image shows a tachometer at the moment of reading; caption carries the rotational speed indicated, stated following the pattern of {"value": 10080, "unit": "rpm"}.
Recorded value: {"value": 7250, "unit": "rpm"}
